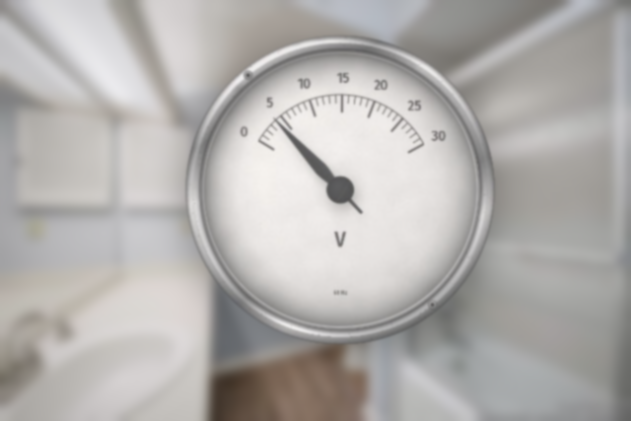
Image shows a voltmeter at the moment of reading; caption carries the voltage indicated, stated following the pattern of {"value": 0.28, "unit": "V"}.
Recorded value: {"value": 4, "unit": "V"}
